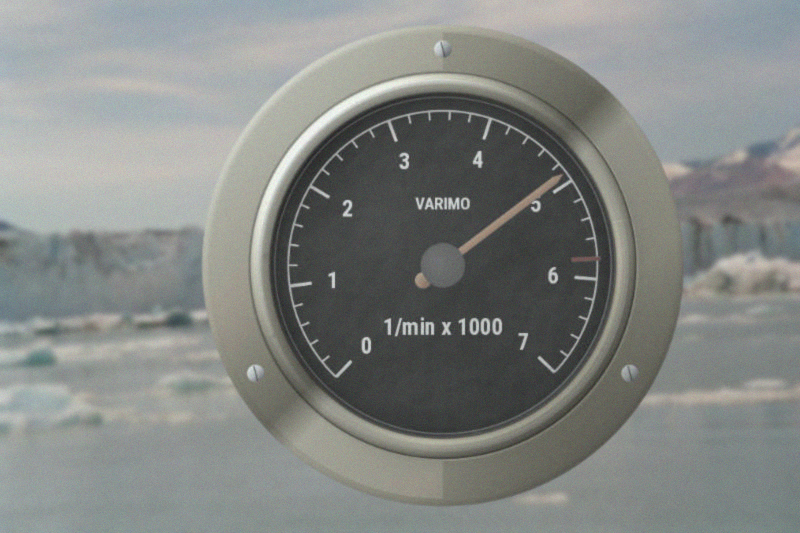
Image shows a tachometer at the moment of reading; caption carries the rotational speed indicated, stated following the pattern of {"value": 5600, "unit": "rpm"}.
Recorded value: {"value": 4900, "unit": "rpm"}
